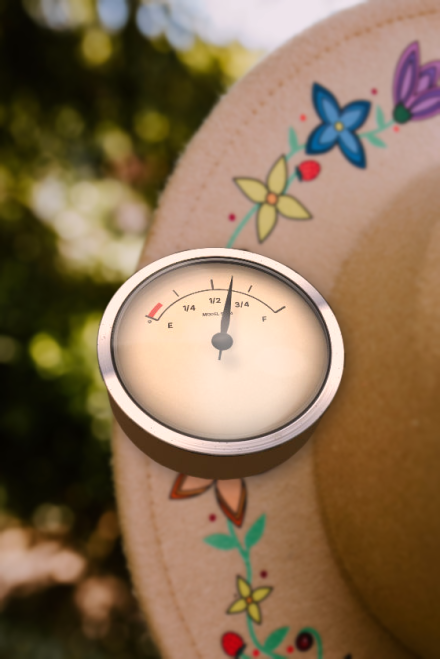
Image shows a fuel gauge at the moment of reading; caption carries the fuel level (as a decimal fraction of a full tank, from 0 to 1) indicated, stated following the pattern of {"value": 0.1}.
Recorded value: {"value": 0.625}
